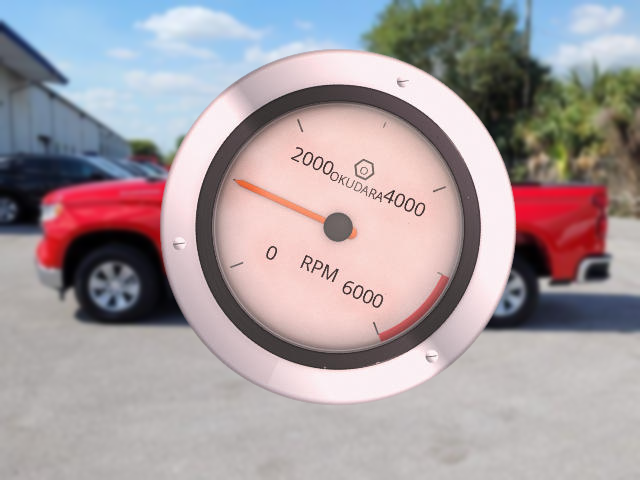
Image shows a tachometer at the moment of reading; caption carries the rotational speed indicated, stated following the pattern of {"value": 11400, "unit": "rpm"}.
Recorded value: {"value": 1000, "unit": "rpm"}
